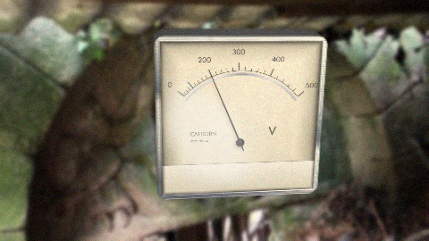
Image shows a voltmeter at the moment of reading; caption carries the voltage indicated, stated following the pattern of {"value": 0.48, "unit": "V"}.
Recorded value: {"value": 200, "unit": "V"}
